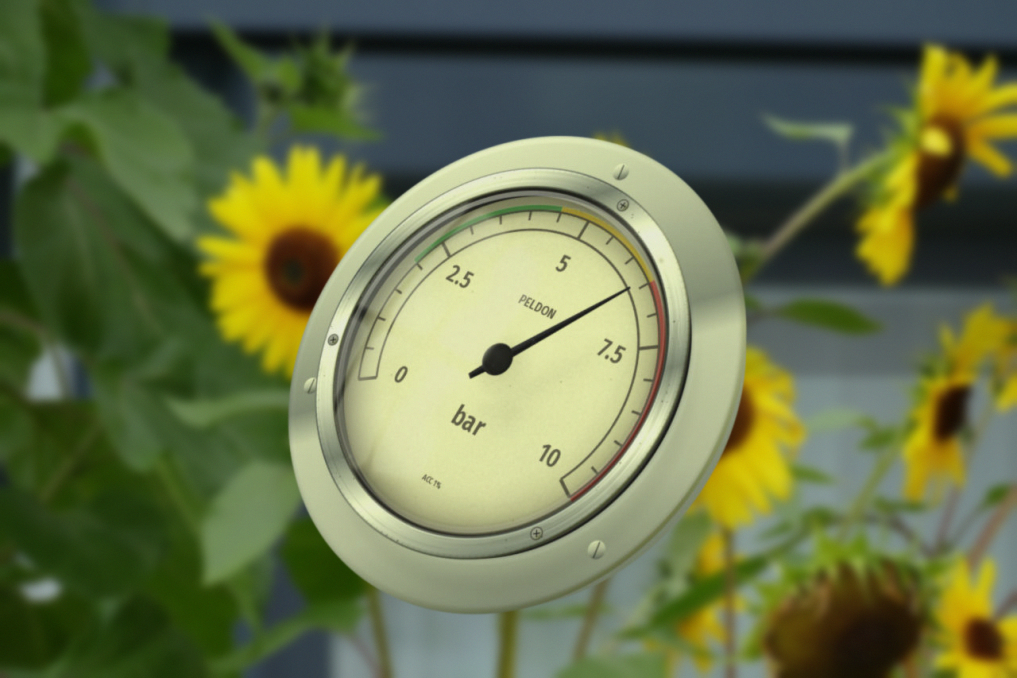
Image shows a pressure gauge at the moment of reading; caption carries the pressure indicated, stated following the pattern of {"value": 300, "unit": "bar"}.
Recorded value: {"value": 6.5, "unit": "bar"}
